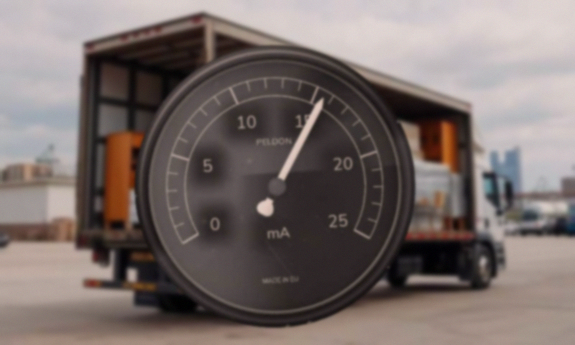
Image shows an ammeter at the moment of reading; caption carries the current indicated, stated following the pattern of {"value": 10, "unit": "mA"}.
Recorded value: {"value": 15.5, "unit": "mA"}
